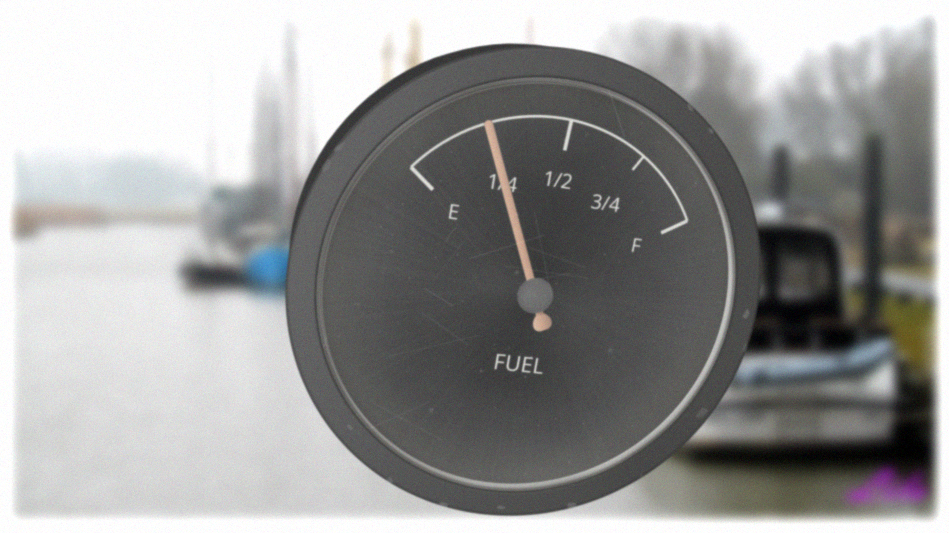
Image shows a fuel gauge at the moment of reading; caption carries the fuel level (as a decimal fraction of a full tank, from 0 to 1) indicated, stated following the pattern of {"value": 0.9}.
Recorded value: {"value": 0.25}
